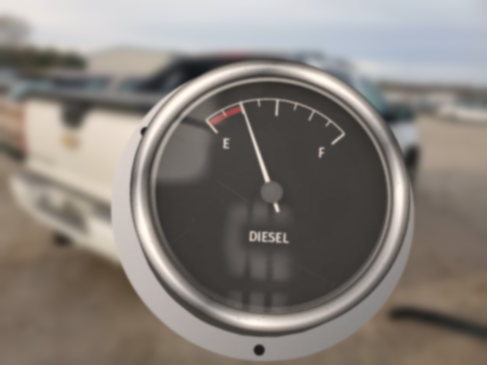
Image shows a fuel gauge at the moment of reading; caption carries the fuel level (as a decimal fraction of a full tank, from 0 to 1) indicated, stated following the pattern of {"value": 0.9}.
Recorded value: {"value": 0.25}
